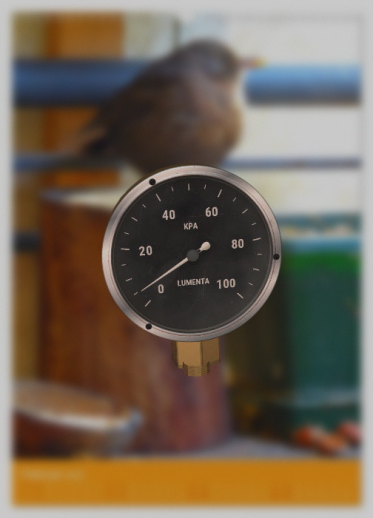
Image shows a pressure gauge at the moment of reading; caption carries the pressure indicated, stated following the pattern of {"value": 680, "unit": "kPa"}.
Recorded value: {"value": 5, "unit": "kPa"}
